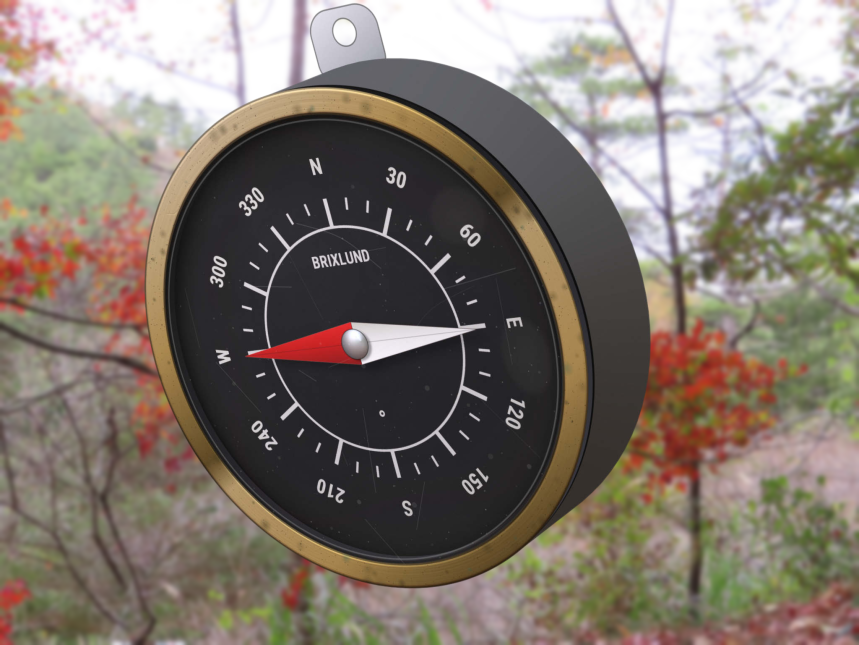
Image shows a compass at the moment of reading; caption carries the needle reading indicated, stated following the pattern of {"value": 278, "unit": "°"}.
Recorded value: {"value": 270, "unit": "°"}
